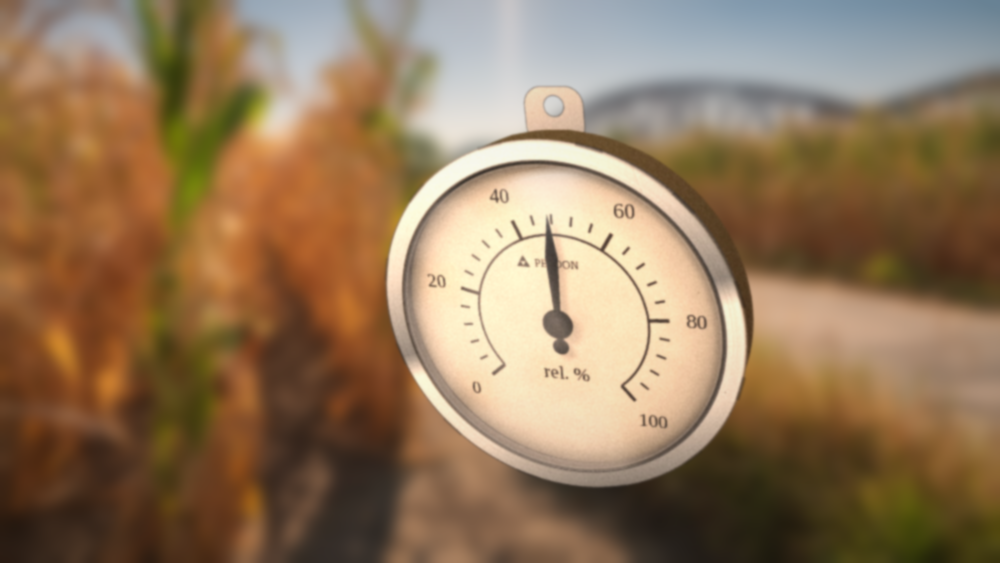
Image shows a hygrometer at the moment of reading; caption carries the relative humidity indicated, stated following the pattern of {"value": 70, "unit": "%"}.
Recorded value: {"value": 48, "unit": "%"}
